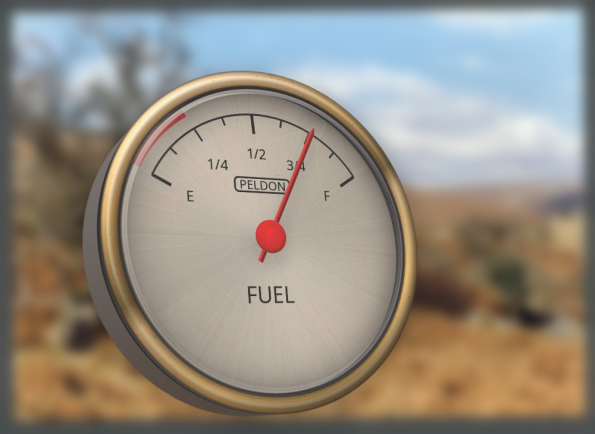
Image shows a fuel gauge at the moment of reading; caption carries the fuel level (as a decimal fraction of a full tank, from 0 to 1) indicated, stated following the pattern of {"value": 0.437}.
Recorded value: {"value": 0.75}
